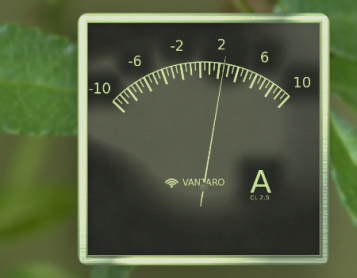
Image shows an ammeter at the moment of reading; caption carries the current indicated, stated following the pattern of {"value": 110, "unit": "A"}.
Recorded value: {"value": 2.5, "unit": "A"}
